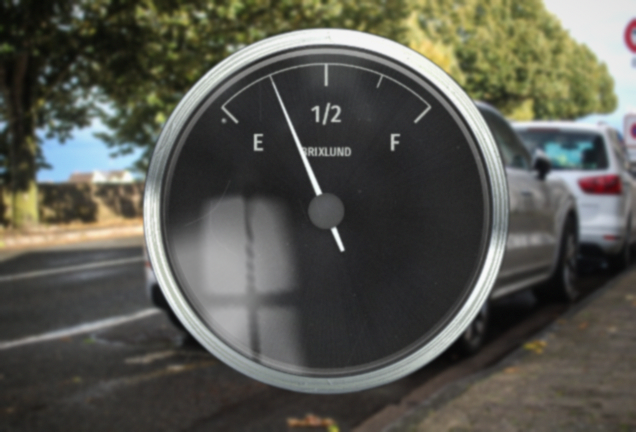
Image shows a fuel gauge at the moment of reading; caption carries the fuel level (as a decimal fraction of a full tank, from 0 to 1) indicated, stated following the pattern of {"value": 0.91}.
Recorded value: {"value": 0.25}
